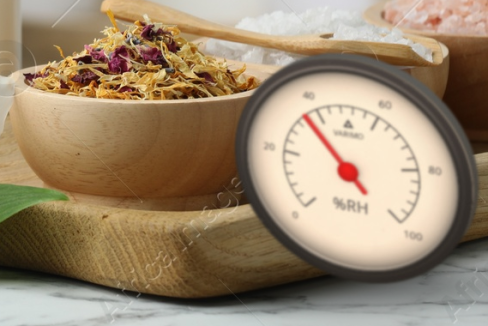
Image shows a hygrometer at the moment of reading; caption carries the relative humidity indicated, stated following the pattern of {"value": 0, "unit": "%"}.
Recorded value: {"value": 36, "unit": "%"}
